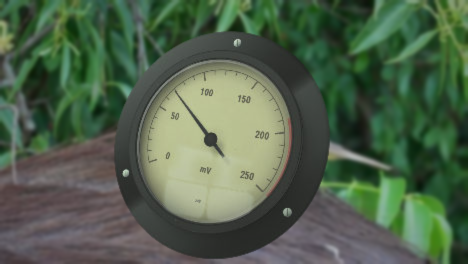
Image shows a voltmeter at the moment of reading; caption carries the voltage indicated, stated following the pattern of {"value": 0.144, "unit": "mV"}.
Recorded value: {"value": 70, "unit": "mV"}
